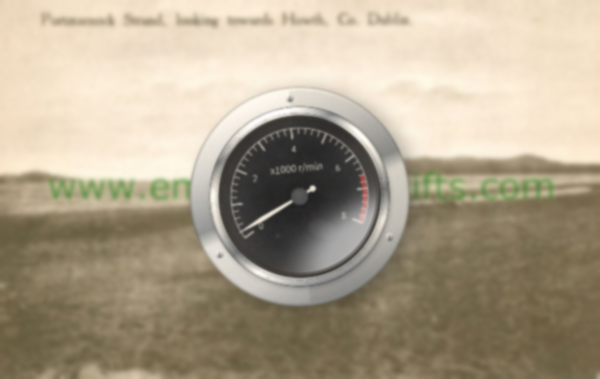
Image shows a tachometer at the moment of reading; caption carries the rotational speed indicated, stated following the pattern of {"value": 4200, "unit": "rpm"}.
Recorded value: {"value": 200, "unit": "rpm"}
